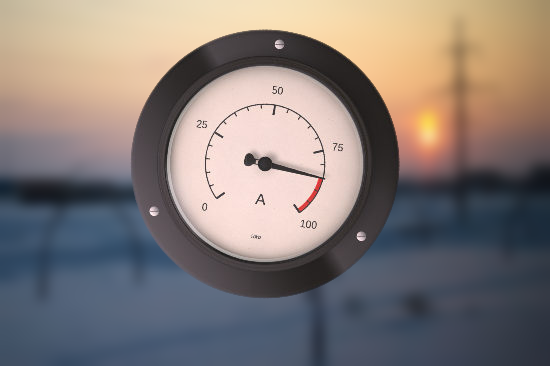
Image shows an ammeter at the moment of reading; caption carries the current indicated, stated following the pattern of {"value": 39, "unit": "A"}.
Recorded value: {"value": 85, "unit": "A"}
